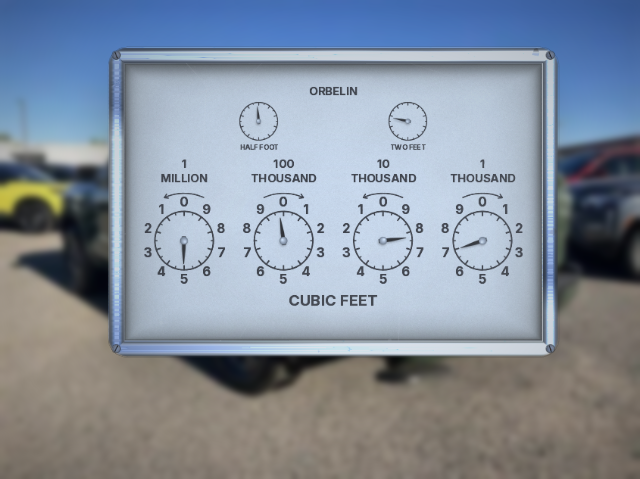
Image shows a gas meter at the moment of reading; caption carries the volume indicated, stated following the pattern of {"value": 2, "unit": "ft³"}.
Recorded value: {"value": 497700, "unit": "ft³"}
